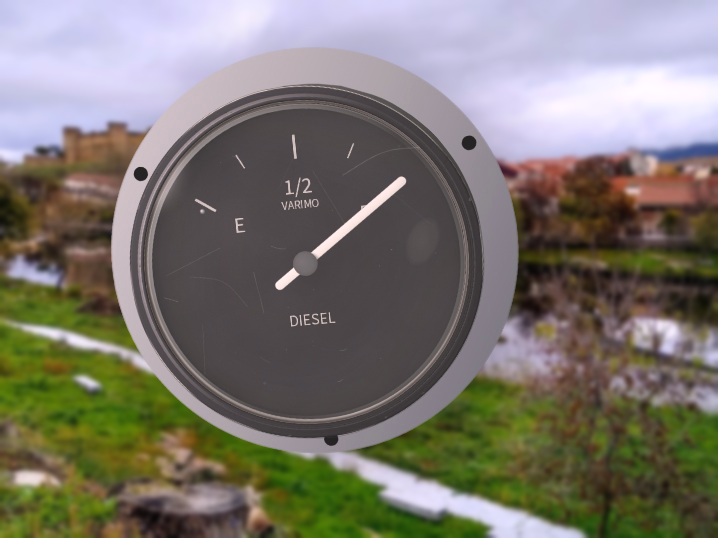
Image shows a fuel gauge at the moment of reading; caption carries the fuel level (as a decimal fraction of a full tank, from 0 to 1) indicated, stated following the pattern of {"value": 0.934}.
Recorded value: {"value": 1}
